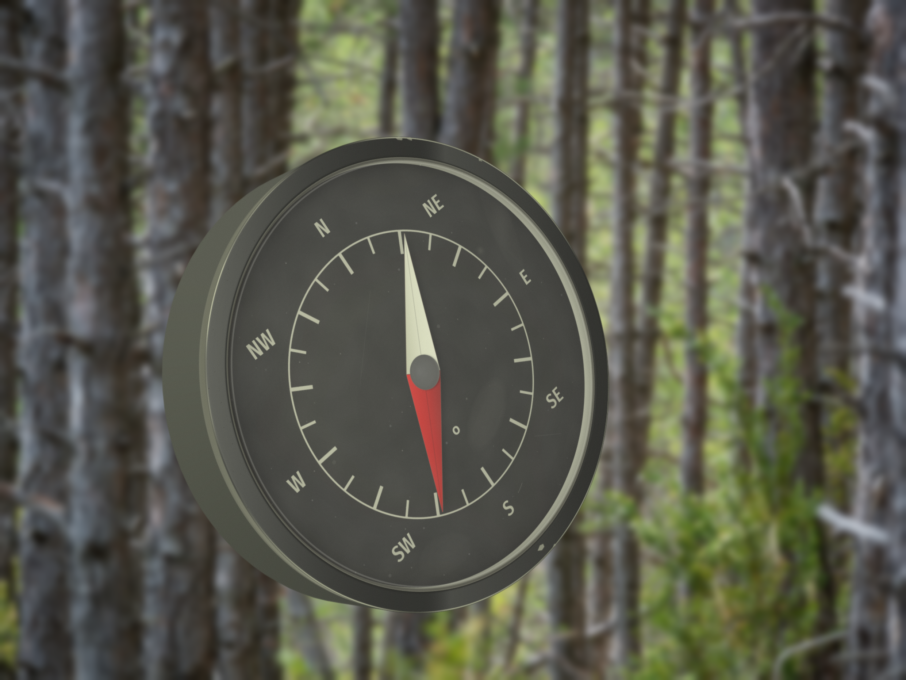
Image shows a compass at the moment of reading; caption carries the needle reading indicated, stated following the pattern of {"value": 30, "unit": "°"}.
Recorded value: {"value": 210, "unit": "°"}
